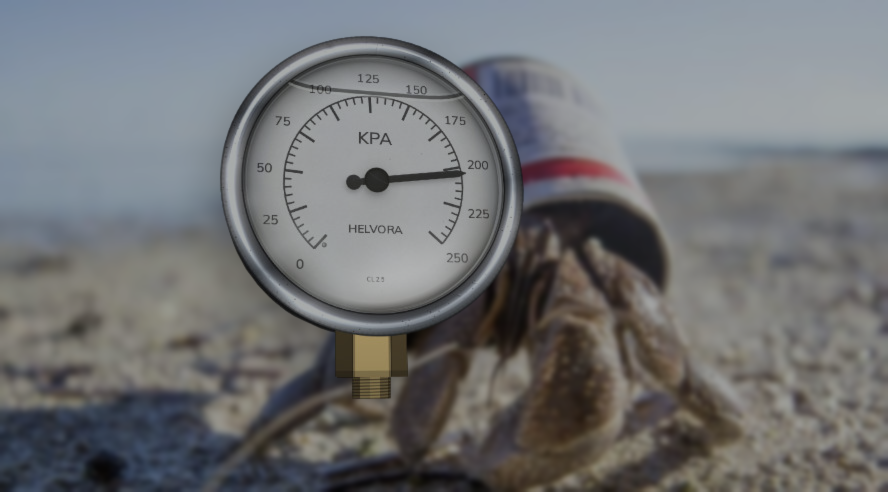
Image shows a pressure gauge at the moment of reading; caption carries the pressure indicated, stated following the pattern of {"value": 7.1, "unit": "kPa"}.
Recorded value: {"value": 205, "unit": "kPa"}
